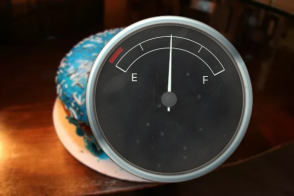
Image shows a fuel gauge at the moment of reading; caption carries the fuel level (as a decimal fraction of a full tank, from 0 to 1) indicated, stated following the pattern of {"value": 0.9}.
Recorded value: {"value": 0.5}
